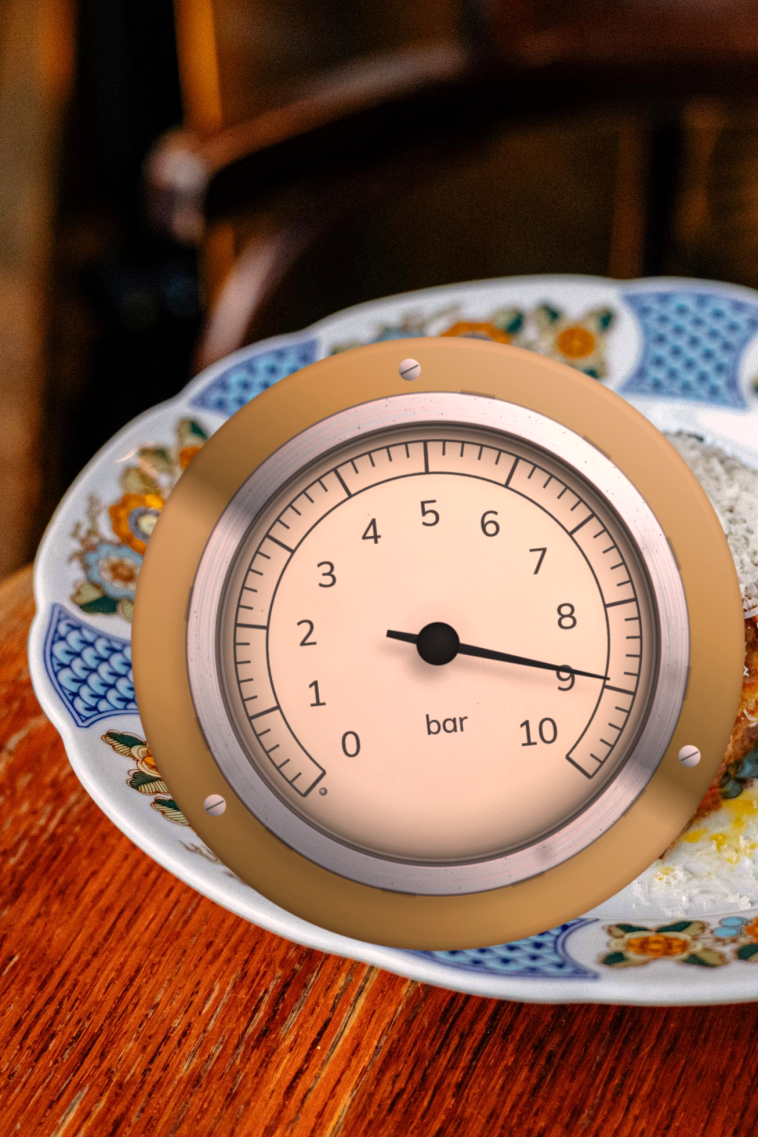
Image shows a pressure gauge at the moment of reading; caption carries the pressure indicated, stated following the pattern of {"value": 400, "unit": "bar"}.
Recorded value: {"value": 8.9, "unit": "bar"}
